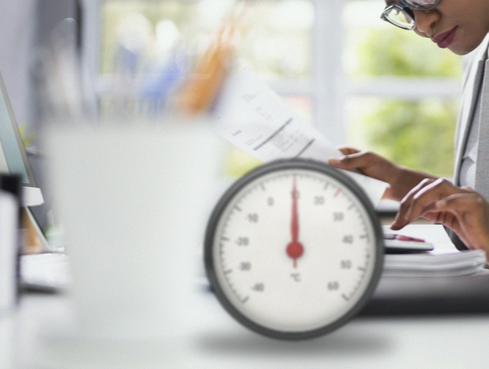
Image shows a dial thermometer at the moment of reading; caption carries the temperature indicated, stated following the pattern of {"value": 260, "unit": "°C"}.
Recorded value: {"value": 10, "unit": "°C"}
